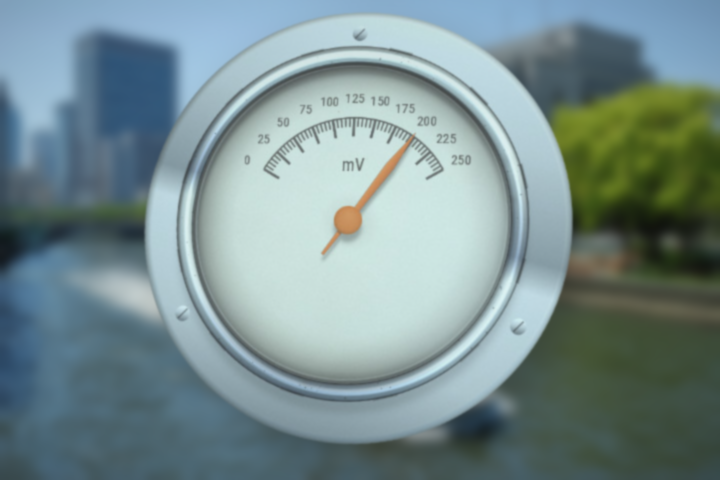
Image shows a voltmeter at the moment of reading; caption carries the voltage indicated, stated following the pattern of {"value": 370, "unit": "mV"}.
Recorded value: {"value": 200, "unit": "mV"}
